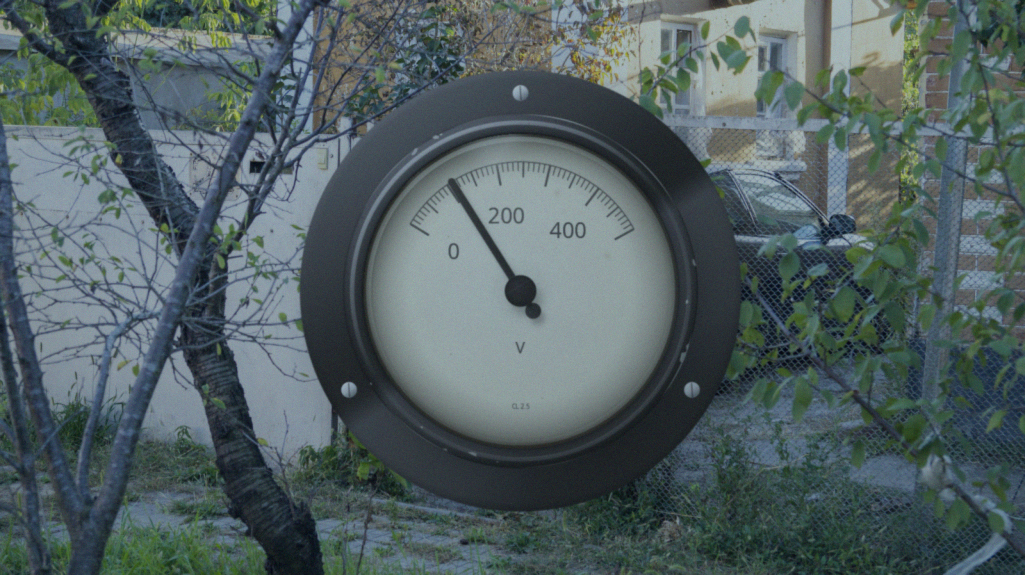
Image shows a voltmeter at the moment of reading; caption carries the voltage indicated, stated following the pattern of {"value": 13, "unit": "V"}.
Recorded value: {"value": 110, "unit": "V"}
